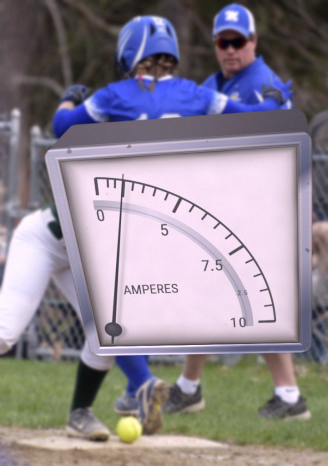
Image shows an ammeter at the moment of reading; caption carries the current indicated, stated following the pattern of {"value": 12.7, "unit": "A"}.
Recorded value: {"value": 2.5, "unit": "A"}
